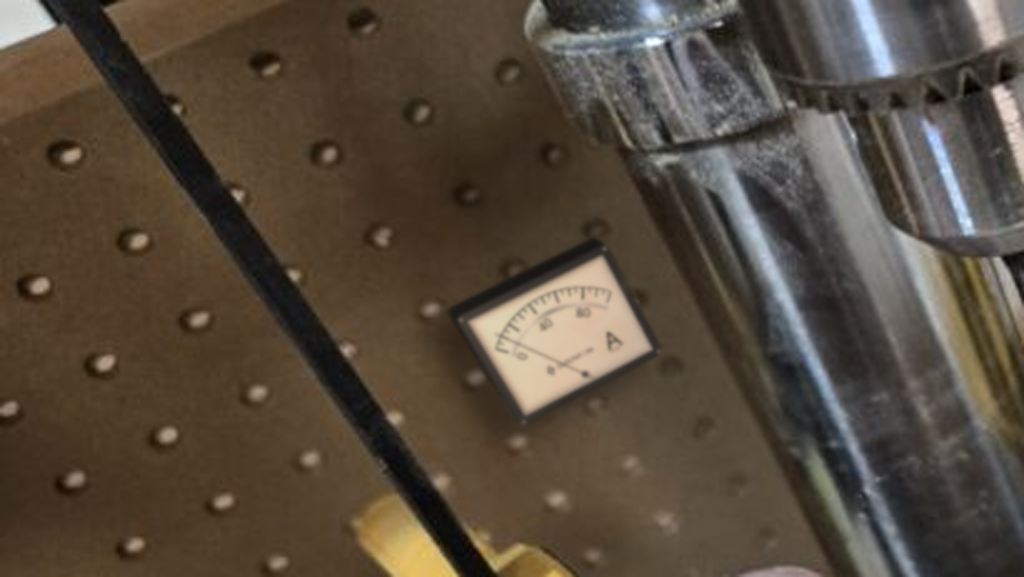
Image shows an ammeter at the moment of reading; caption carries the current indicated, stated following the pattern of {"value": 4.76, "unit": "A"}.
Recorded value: {"value": 10, "unit": "A"}
